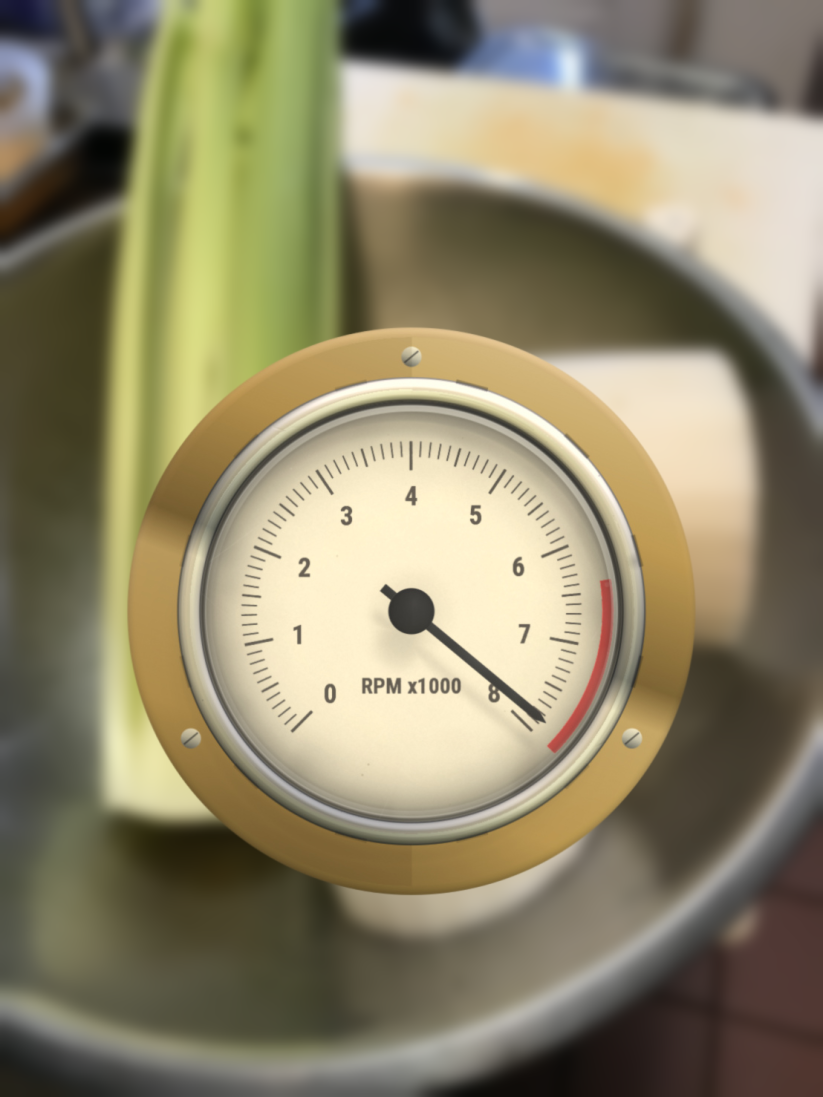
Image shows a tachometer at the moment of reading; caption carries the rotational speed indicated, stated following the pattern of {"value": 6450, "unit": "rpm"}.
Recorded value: {"value": 7850, "unit": "rpm"}
